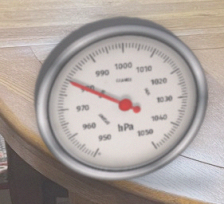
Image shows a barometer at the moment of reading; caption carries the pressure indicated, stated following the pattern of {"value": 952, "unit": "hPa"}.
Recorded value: {"value": 980, "unit": "hPa"}
